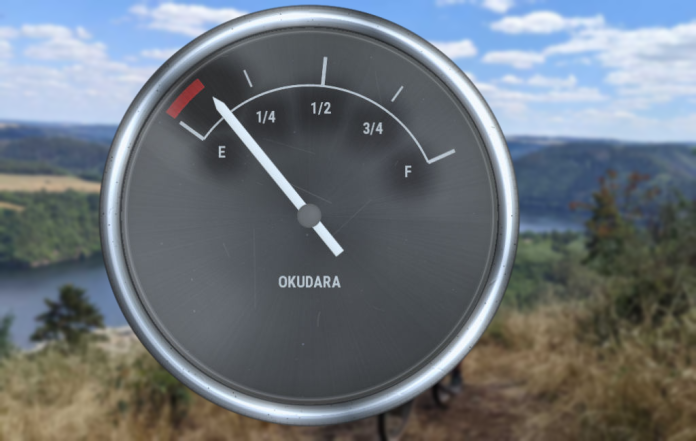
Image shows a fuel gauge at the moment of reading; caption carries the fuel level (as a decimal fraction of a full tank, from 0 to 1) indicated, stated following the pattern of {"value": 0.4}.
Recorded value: {"value": 0.125}
